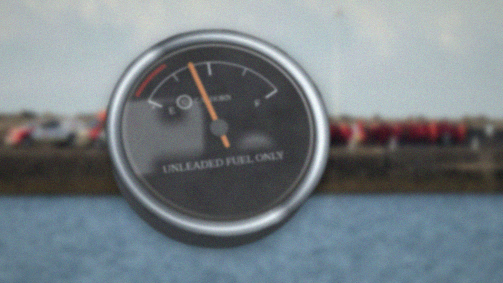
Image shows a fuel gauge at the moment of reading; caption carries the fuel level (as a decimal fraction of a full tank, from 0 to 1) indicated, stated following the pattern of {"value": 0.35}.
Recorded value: {"value": 0.375}
